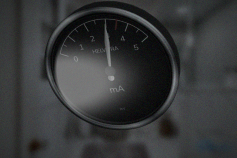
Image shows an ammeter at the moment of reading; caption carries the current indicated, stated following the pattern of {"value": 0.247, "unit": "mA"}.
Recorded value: {"value": 3, "unit": "mA"}
